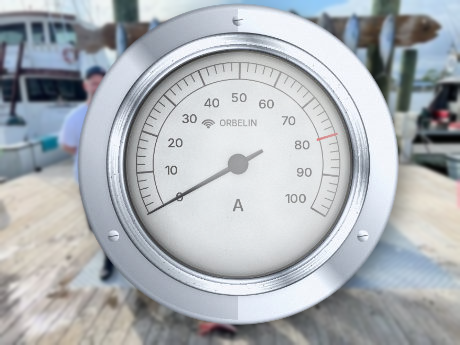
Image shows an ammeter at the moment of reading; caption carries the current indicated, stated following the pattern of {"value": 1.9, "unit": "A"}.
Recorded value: {"value": 0, "unit": "A"}
